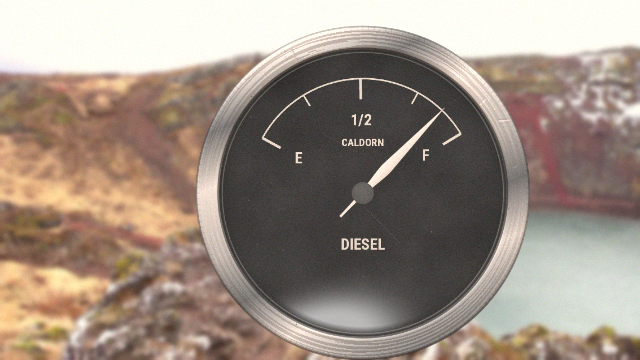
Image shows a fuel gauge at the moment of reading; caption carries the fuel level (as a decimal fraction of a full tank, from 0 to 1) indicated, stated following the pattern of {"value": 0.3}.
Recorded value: {"value": 0.875}
